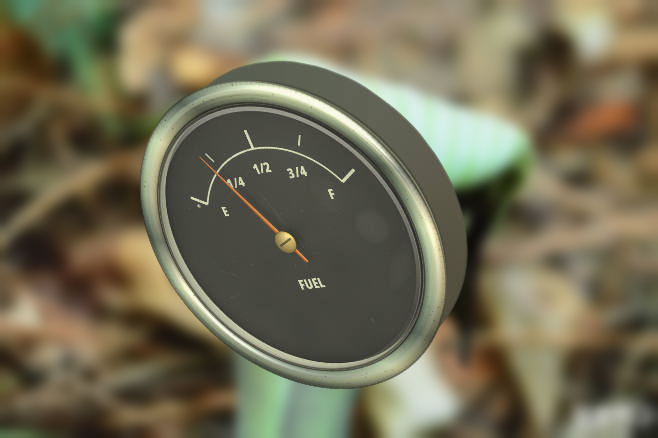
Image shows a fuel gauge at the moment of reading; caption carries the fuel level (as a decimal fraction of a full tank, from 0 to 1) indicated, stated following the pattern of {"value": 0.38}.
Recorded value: {"value": 0.25}
